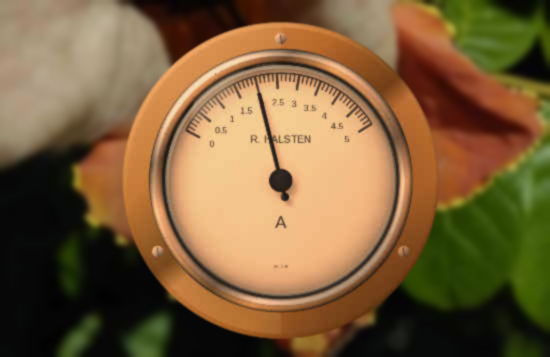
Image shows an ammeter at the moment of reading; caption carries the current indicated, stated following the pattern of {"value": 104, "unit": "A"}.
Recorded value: {"value": 2, "unit": "A"}
